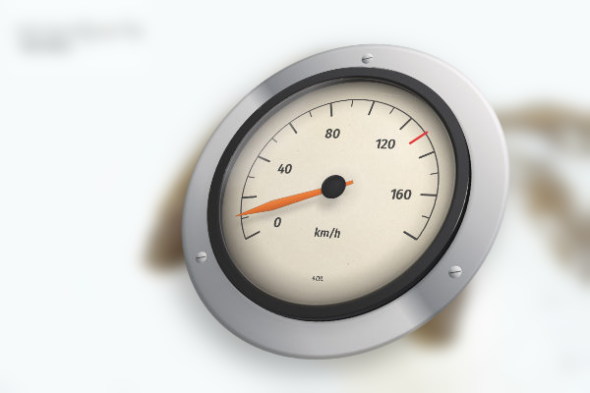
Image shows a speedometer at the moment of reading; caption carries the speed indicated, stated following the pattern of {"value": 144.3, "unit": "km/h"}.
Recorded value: {"value": 10, "unit": "km/h"}
